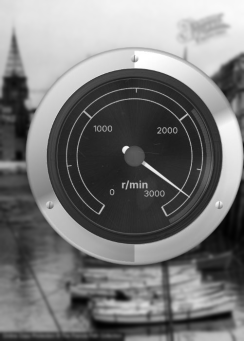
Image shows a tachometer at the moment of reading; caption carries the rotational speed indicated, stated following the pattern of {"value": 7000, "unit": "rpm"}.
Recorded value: {"value": 2750, "unit": "rpm"}
